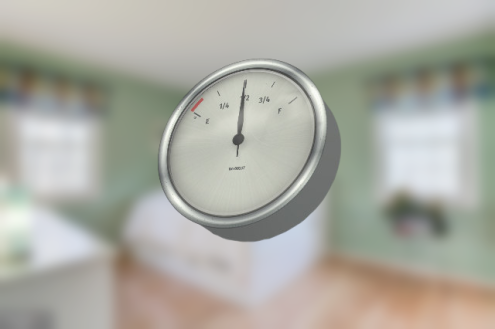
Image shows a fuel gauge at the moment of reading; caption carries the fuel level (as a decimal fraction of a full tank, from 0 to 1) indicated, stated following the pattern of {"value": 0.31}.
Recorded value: {"value": 0.5}
